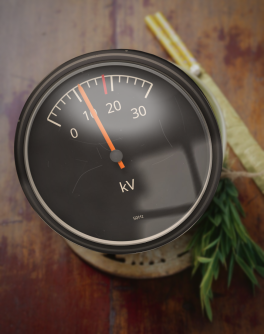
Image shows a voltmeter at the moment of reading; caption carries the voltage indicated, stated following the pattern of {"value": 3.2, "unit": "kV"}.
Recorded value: {"value": 12, "unit": "kV"}
